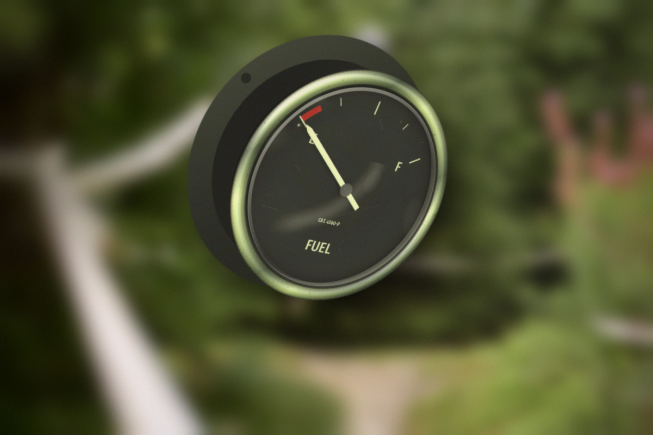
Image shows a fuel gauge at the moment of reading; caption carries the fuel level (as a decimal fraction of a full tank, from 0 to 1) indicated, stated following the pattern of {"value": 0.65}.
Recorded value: {"value": 0}
